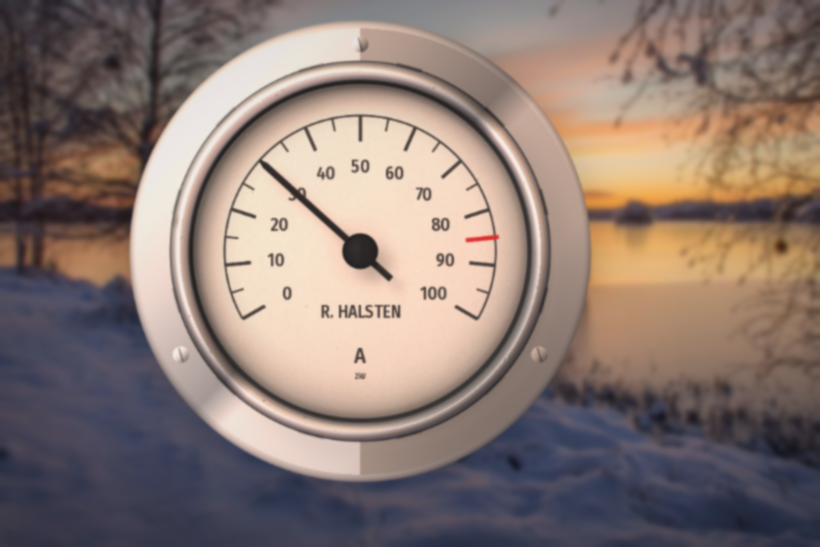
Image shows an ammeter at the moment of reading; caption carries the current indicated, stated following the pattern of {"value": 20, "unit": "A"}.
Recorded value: {"value": 30, "unit": "A"}
